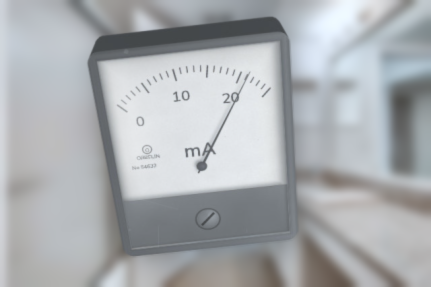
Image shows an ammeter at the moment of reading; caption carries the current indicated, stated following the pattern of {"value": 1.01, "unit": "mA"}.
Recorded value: {"value": 21, "unit": "mA"}
